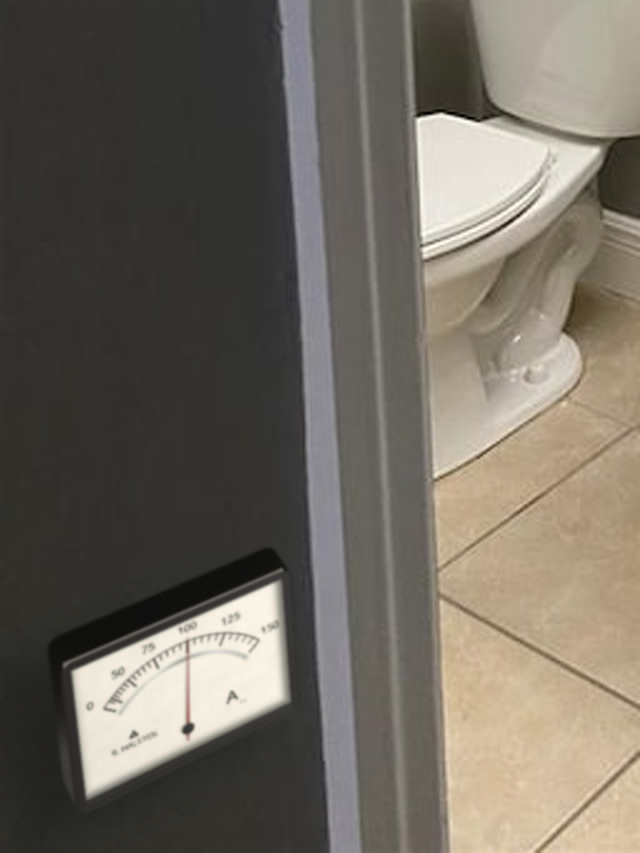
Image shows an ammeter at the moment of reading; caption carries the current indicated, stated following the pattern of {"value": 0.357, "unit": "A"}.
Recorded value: {"value": 100, "unit": "A"}
